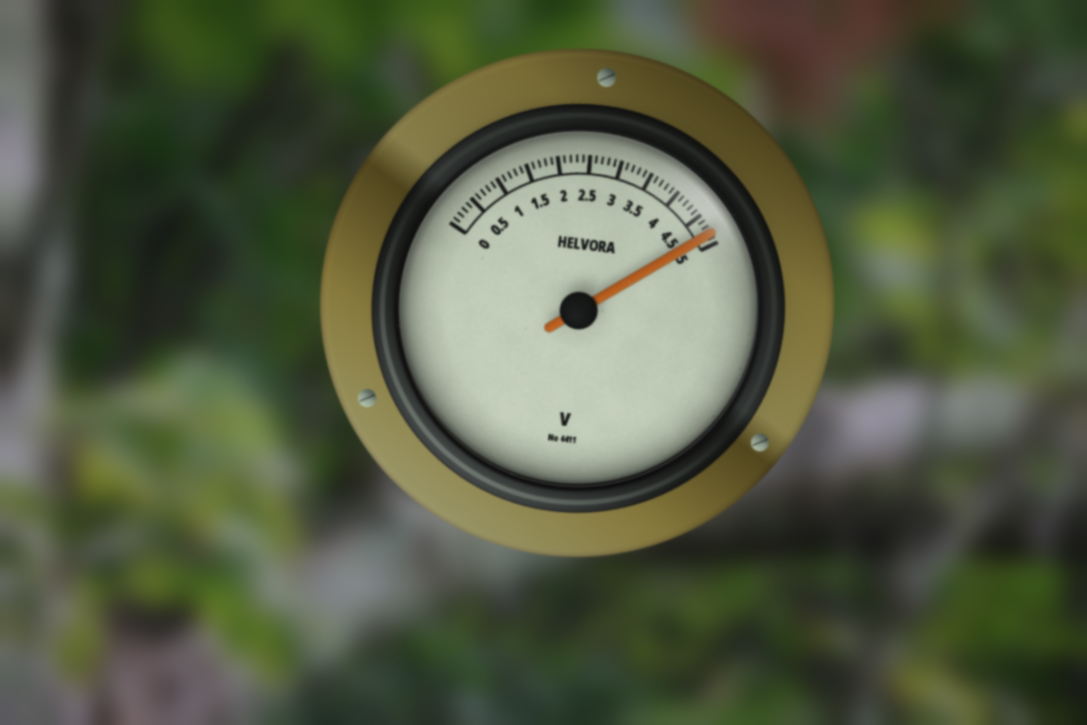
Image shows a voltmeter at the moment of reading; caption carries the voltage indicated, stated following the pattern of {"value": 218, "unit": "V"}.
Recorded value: {"value": 4.8, "unit": "V"}
